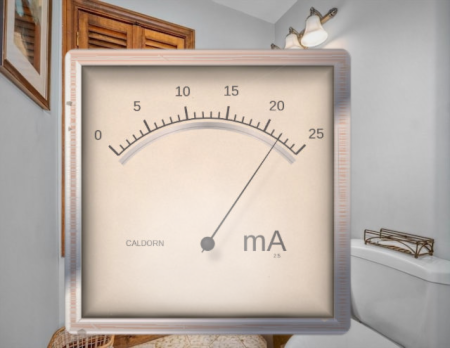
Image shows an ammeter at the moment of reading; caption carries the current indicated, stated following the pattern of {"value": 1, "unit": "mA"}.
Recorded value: {"value": 22, "unit": "mA"}
